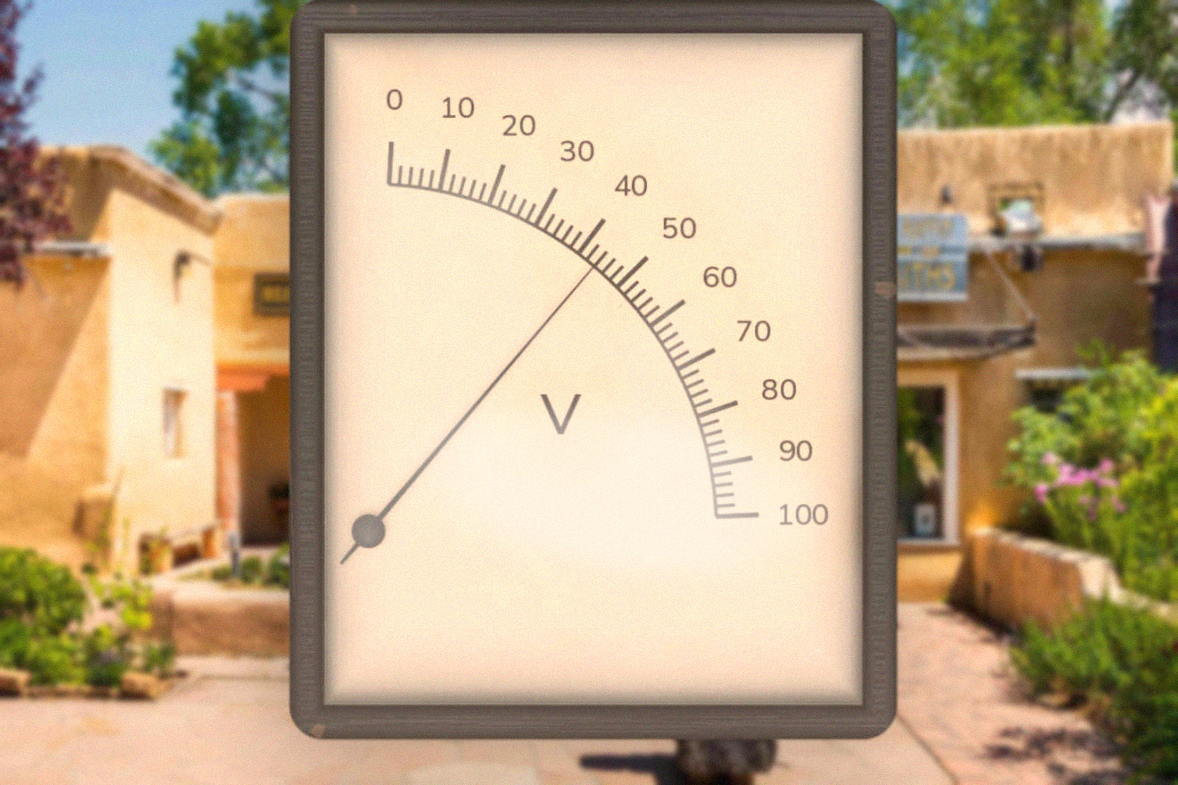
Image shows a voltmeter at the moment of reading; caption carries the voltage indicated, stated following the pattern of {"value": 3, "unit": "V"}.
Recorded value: {"value": 44, "unit": "V"}
